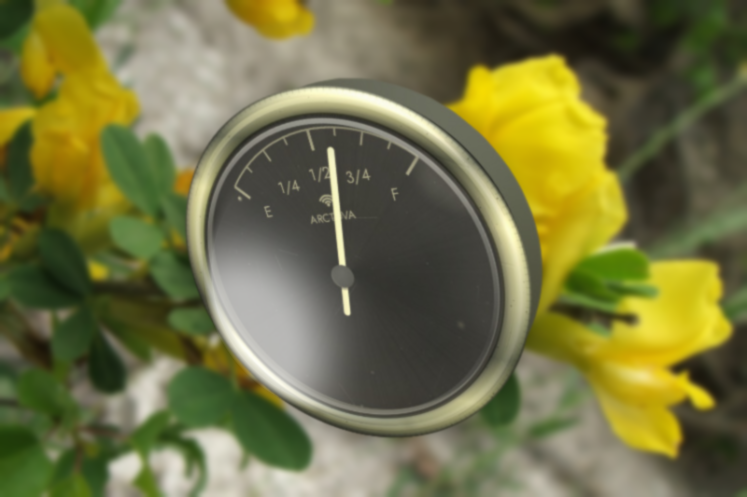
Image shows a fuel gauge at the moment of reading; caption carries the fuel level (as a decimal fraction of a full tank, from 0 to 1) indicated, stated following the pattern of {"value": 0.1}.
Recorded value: {"value": 0.625}
